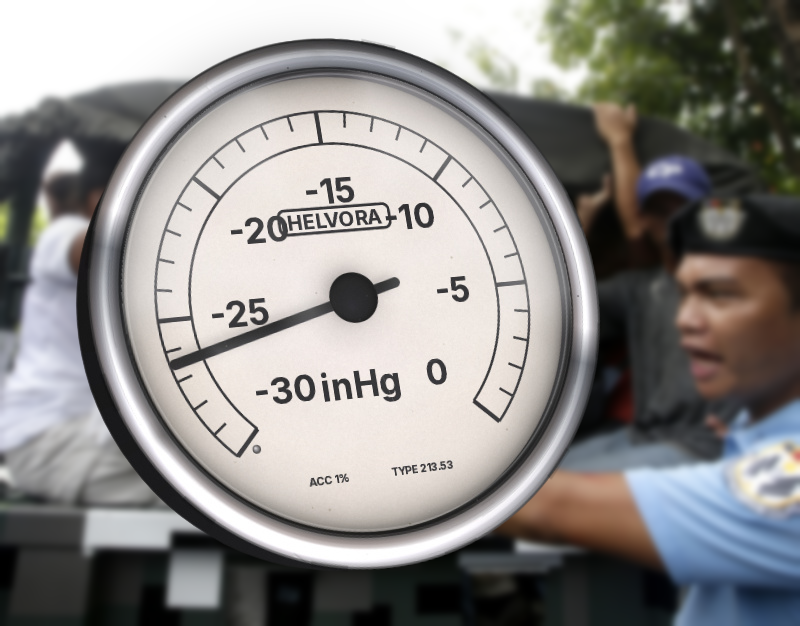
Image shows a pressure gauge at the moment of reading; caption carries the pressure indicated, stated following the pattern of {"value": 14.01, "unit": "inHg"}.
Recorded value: {"value": -26.5, "unit": "inHg"}
